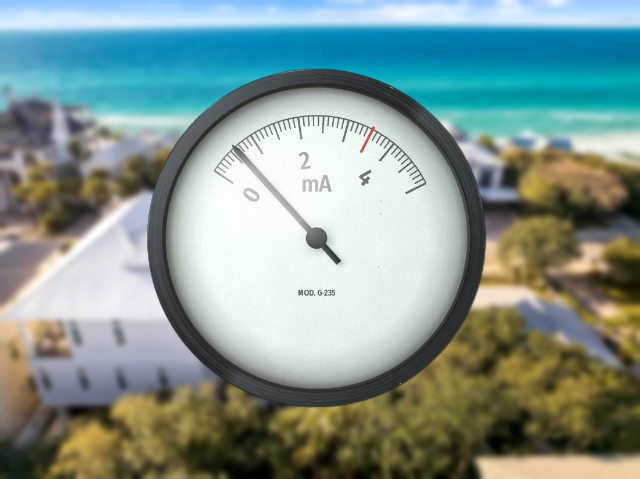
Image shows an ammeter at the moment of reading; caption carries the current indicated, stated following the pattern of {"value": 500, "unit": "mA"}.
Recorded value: {"value": 0.6, "unit": "mA"}
